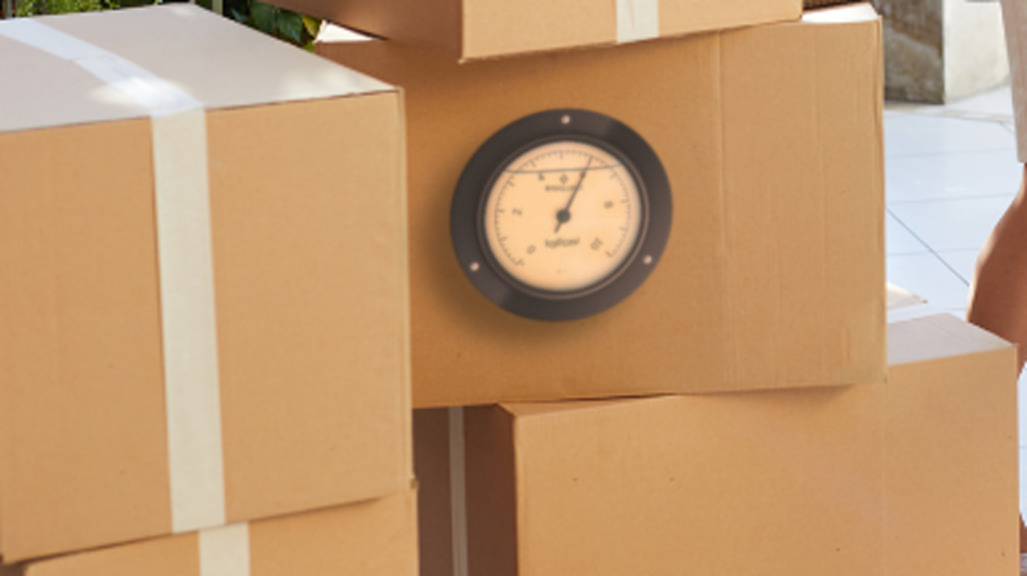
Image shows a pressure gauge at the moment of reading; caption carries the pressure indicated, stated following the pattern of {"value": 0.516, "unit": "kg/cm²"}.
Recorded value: {"value": 6, "unit": "kg/cm²"}
